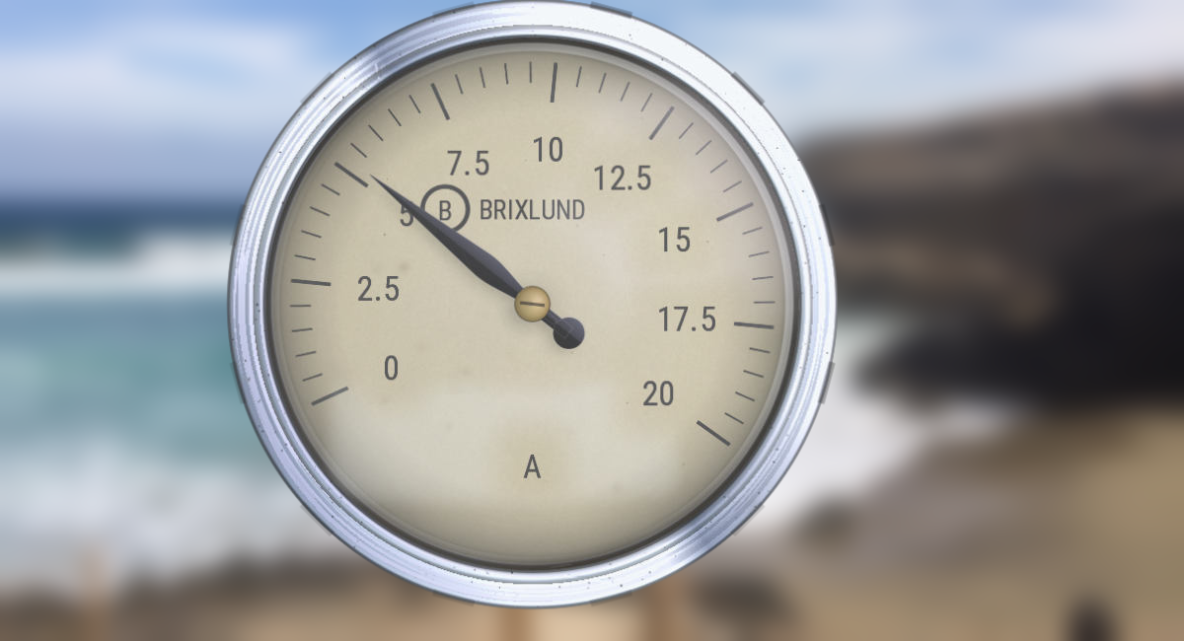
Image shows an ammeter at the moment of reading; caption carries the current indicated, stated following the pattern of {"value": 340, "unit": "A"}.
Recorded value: {"value": 5.25, "unit": "A"}
